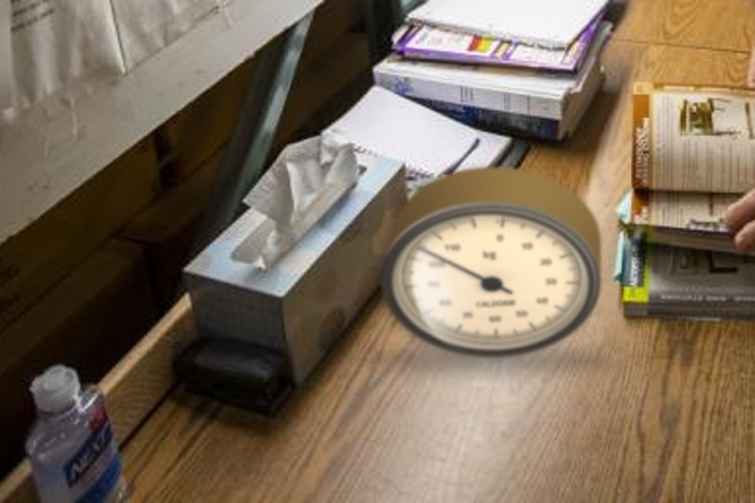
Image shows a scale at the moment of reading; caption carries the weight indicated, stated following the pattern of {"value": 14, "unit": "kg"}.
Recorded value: {"value": 105, "unit": "kg"}
